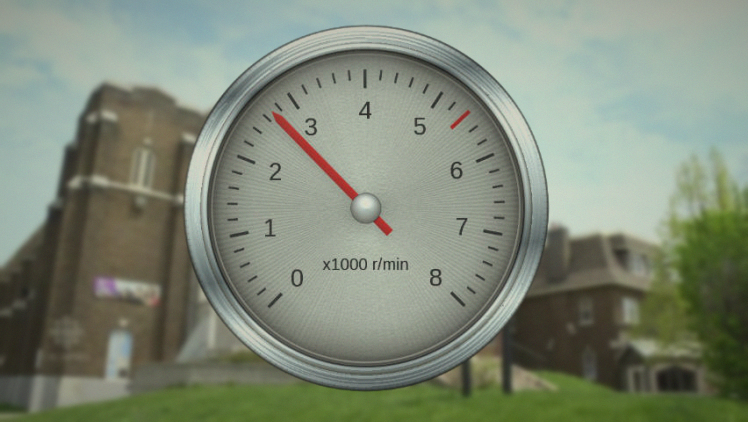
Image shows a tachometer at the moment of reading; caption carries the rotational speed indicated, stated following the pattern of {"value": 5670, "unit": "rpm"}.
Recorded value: {"value": 2700, "unit": "rpm"}
